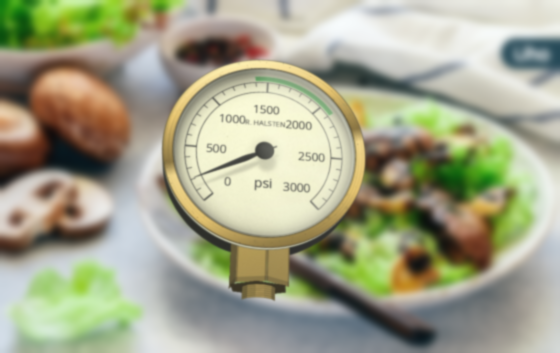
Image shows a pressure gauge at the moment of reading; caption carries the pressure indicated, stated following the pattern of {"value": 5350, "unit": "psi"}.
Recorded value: {"value": 200, "unit": "psi"}
